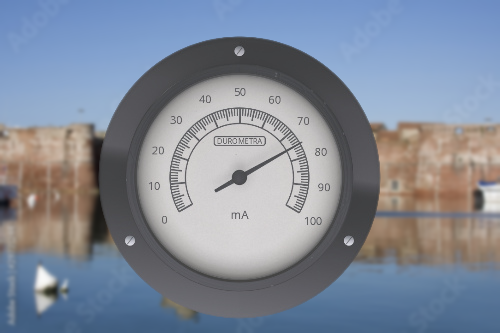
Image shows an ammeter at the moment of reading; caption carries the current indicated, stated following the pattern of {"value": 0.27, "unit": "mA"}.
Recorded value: {"value": 75, "unit": "mA"}
